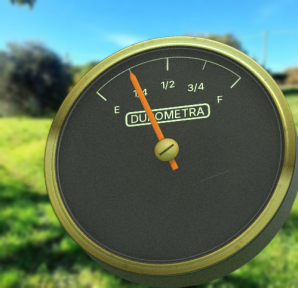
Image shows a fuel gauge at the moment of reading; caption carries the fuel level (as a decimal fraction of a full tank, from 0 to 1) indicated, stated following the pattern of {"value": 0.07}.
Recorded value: {"value": 0.25}
